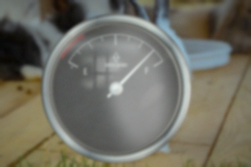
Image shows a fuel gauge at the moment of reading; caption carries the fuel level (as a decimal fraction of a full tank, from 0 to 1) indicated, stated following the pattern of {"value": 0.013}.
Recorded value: {"value": 0.875}
